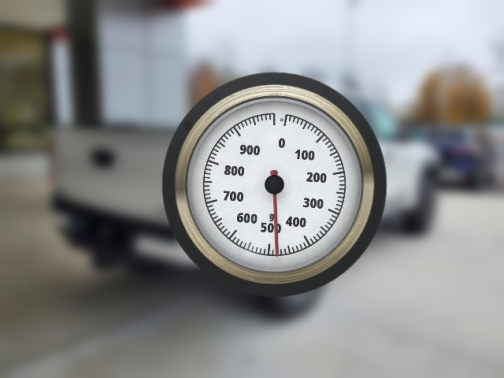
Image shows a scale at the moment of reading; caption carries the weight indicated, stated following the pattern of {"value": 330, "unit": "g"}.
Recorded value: {"value": 480, "unit": "g"}
